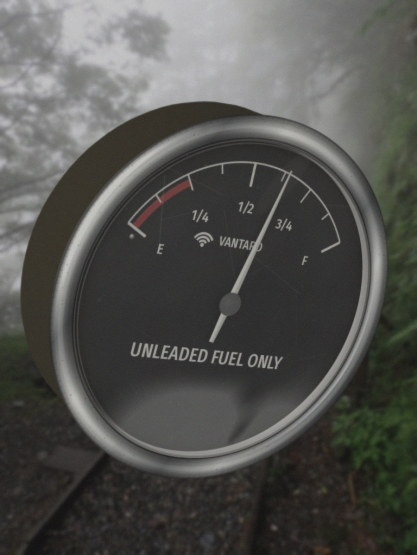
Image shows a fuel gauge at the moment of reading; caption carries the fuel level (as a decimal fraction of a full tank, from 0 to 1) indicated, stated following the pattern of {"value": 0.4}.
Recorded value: {"value": 0.625}
